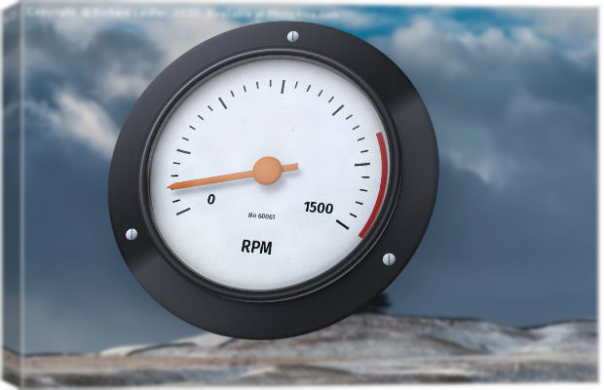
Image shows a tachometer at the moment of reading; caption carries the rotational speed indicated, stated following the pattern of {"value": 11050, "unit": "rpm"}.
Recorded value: {"value": 100, "unit": "rpm"}
